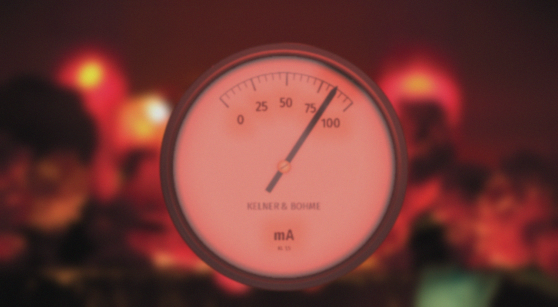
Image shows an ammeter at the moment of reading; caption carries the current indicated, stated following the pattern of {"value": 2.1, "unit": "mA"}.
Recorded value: {"value": 85, "unit": "mA"}
